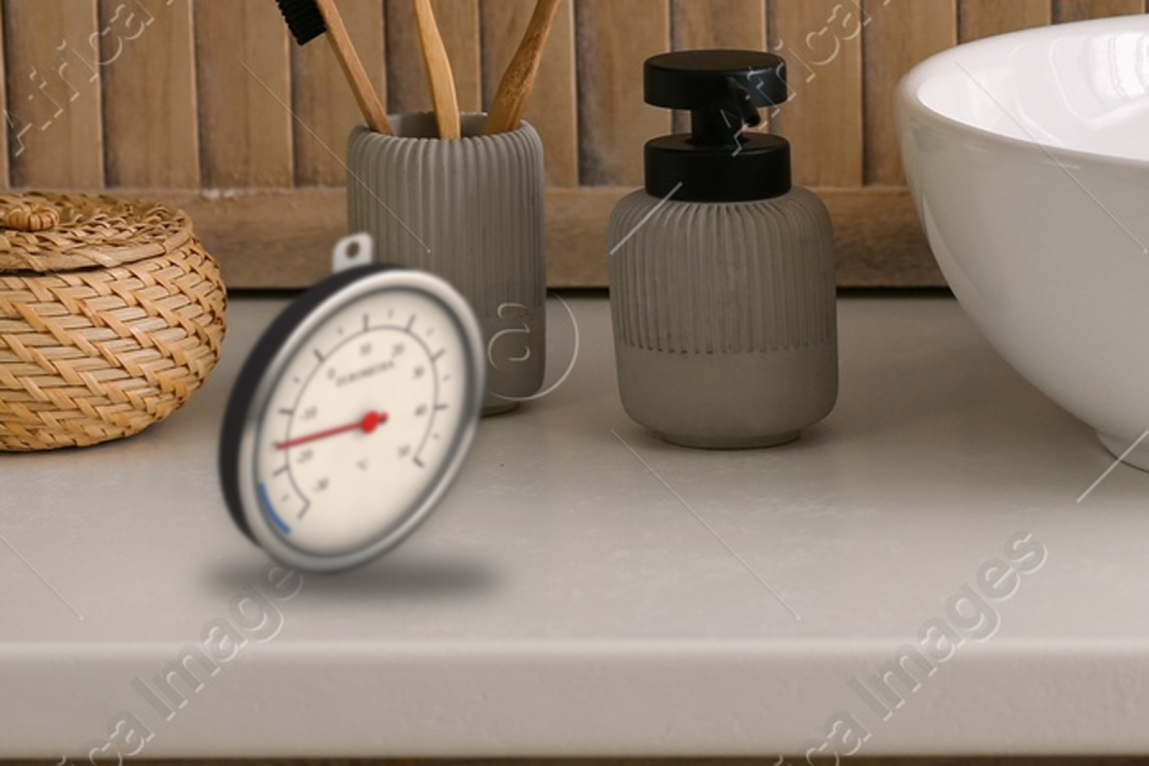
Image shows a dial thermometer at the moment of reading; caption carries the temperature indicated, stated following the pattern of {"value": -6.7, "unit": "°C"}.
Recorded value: {"value": -15, "unit": "°C"}
